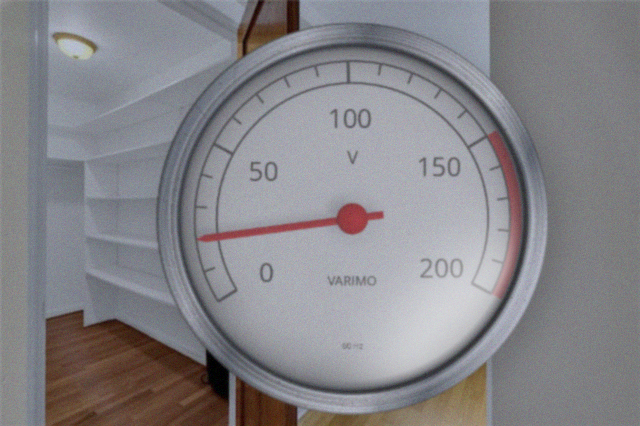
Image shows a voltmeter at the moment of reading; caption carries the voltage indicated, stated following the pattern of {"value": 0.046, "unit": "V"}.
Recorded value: {"value": 20, "unit": "V"}
